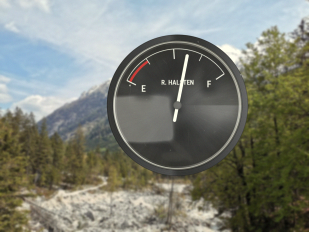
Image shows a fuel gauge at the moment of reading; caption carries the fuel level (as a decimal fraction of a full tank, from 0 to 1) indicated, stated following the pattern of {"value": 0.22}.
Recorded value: {"value": 0.625}
